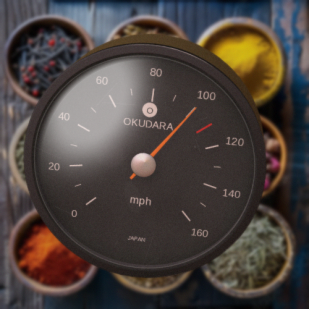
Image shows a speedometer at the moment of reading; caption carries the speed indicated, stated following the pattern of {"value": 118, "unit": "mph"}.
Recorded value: {"value": 100, "unit": "mph"}
